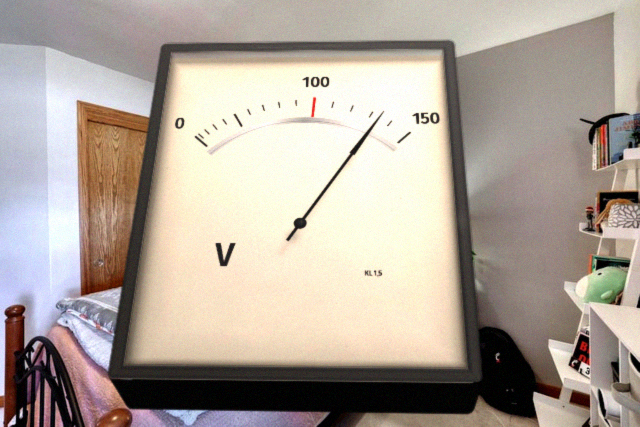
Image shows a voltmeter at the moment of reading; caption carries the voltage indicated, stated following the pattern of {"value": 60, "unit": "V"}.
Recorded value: {"value": 135, "unit": "V"}
